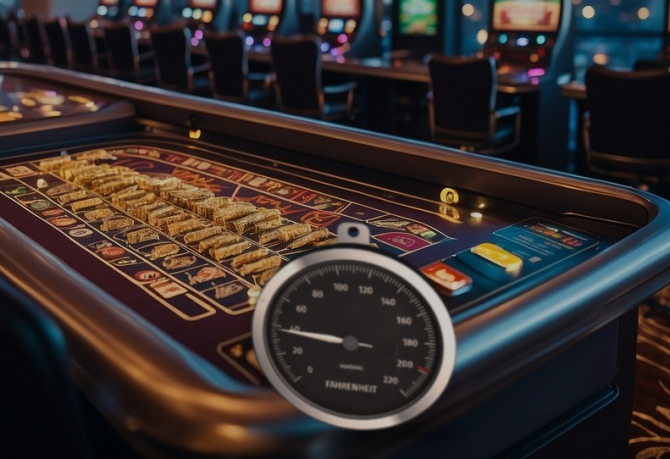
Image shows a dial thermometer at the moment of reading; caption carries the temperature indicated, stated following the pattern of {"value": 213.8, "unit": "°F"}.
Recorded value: {"value": 40, "unit": "°F"}
